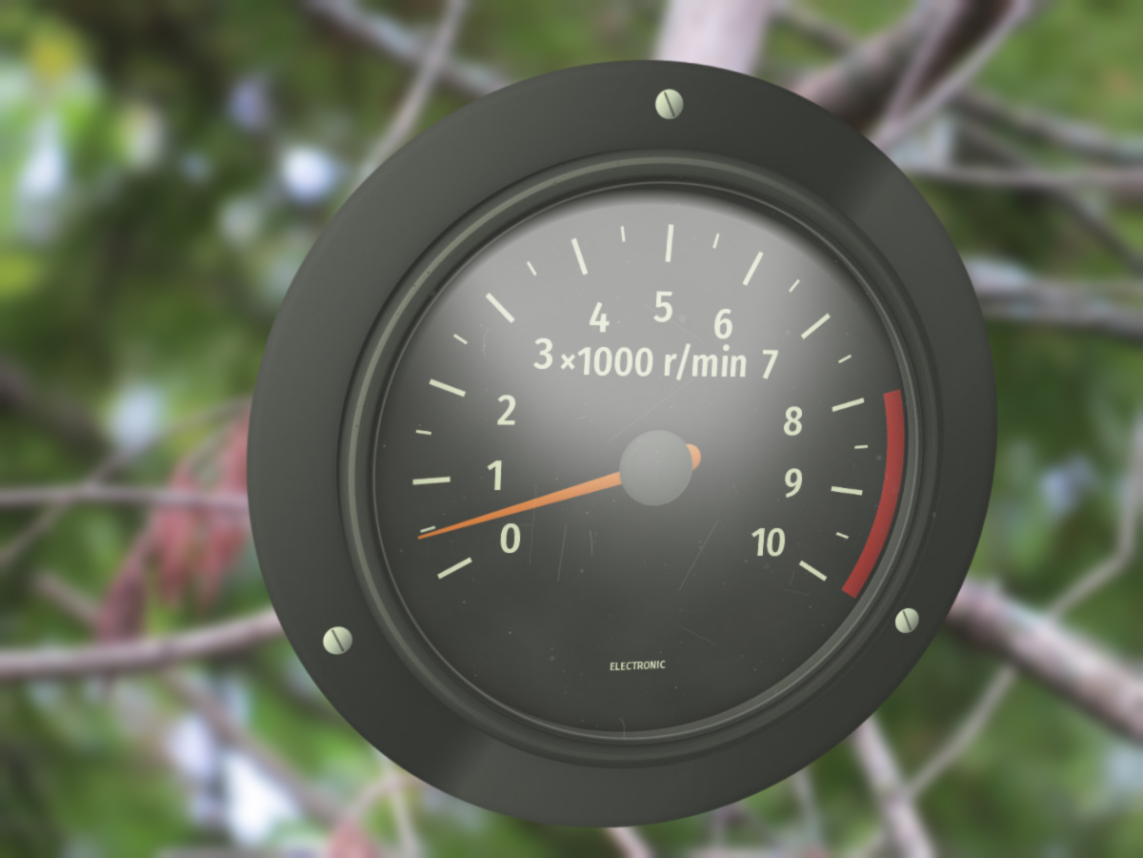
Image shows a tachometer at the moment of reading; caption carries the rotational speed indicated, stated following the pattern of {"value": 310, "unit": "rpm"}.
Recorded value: {"value": 500, "unit": "rpm"}
